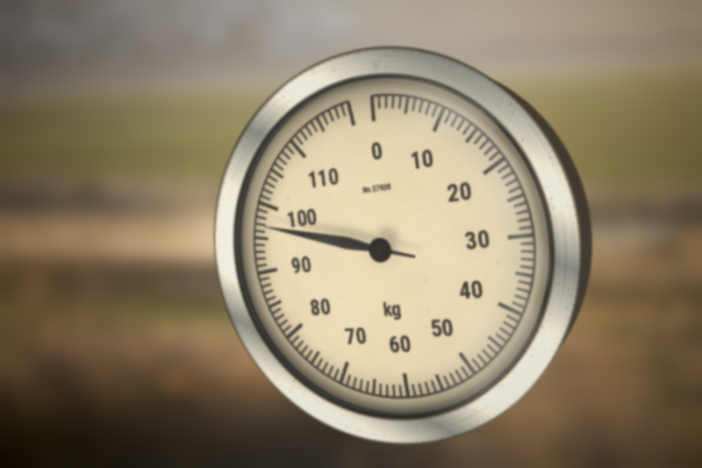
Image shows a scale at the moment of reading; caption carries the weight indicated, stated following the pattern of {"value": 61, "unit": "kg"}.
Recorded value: {"value": 97, "unit": "kg"}
